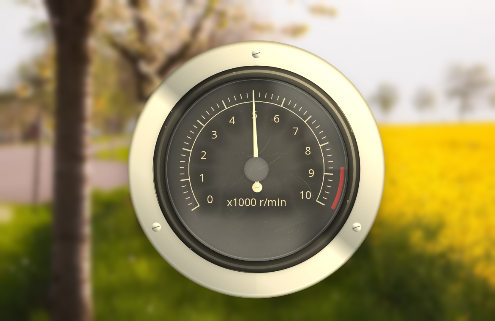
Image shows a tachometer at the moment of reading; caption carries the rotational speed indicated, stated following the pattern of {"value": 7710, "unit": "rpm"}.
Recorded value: {"value": 5000, "unit": "rpm"}
